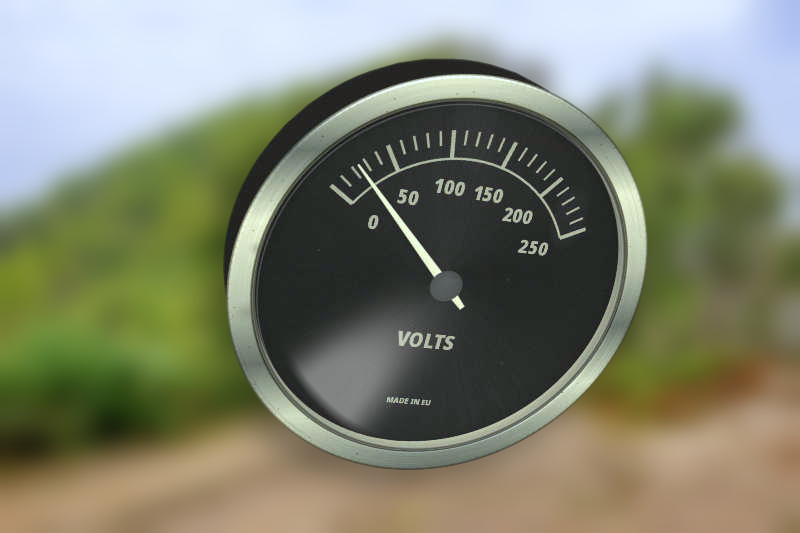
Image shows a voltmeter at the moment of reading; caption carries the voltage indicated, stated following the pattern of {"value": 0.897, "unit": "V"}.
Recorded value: {"value": 25, "unit": "V"}
